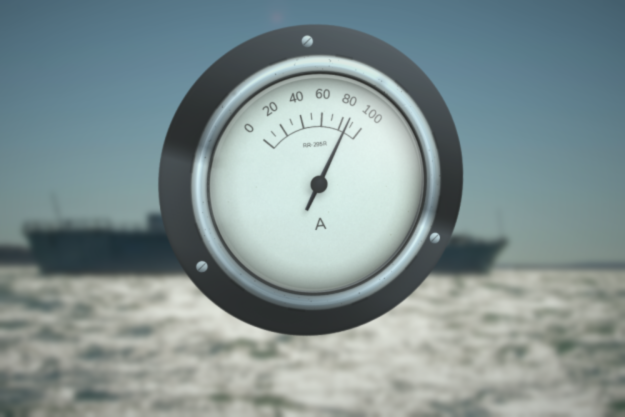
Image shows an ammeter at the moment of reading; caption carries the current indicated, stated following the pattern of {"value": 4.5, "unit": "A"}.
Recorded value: {"value": 85, "unit": "A"}
